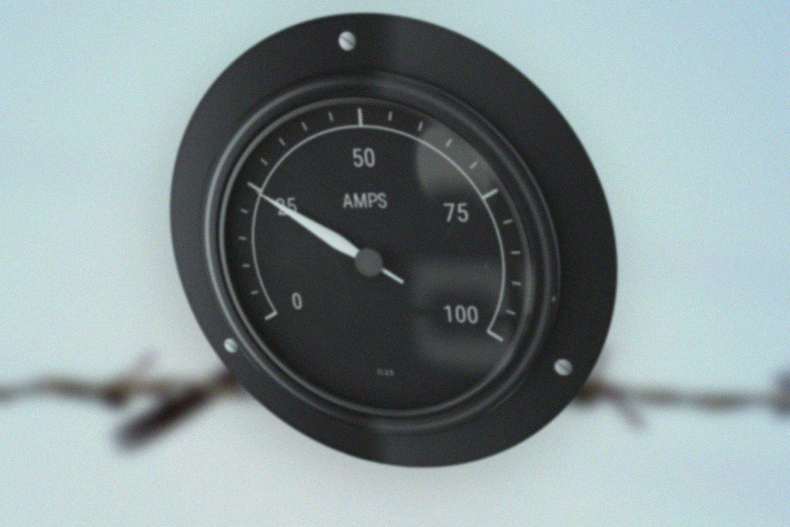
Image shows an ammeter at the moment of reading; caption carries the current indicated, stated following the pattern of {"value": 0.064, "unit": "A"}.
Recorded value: {"value": 25, "unit": "A"}
